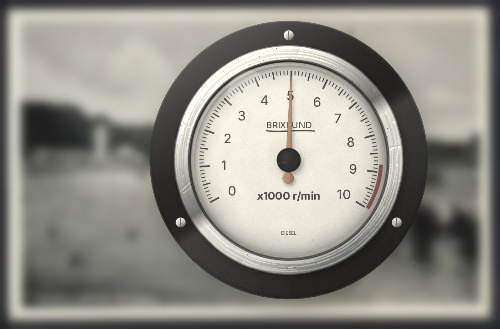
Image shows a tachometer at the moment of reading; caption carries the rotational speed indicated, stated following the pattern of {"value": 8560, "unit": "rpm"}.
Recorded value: {"value": 5000, "unit": "rpm"}
